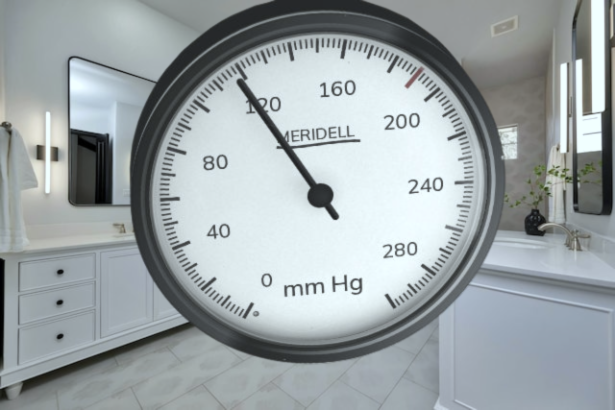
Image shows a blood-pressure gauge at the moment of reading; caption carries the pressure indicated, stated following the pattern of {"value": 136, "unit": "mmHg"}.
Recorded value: {"value": 118, "unit": "mmHg"}
